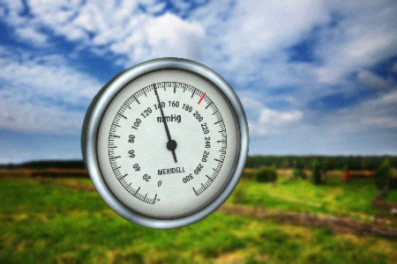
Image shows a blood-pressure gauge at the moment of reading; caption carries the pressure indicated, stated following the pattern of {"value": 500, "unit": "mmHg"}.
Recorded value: {"value": 140, "unit": "mmHg"}
